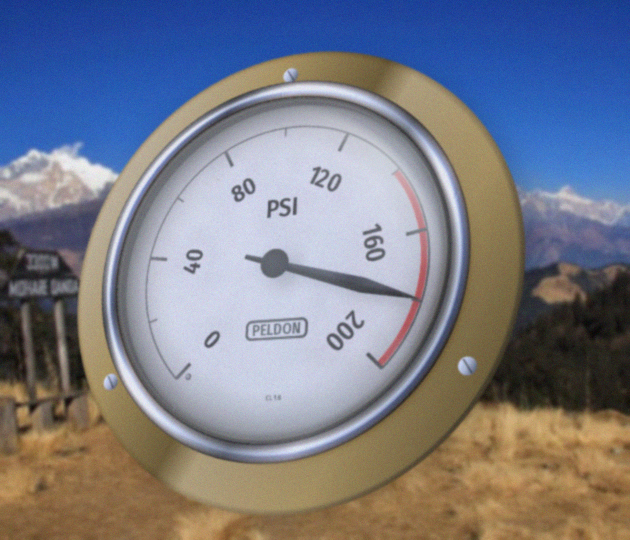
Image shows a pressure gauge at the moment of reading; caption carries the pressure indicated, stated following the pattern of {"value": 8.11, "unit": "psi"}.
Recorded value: {"value": 180, "unit": "psi"}
